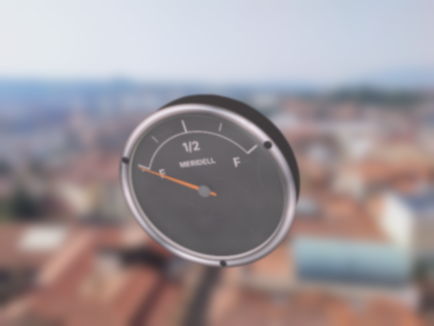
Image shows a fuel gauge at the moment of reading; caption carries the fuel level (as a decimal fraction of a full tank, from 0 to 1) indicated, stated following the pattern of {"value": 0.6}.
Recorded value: {"value": 0}
